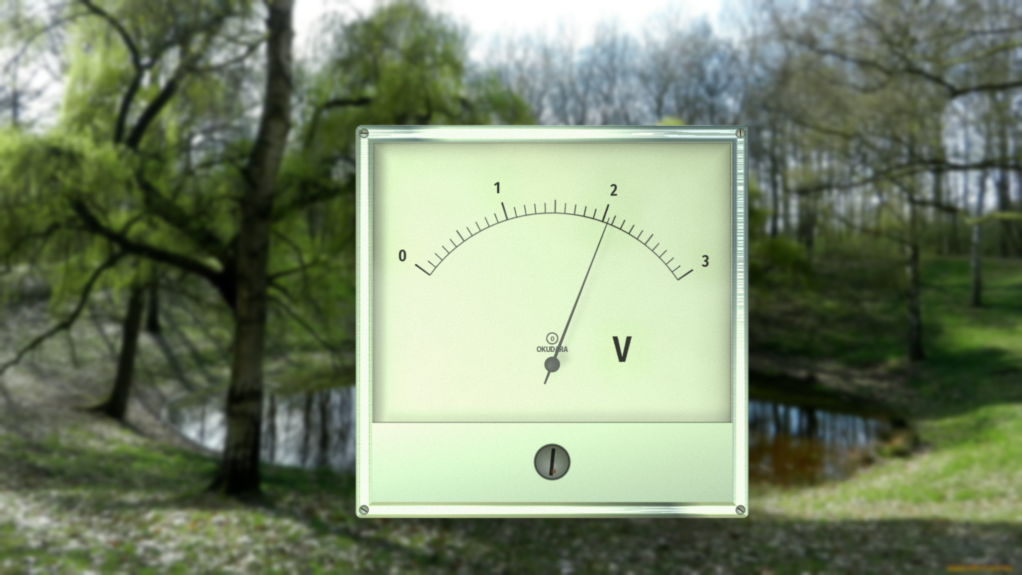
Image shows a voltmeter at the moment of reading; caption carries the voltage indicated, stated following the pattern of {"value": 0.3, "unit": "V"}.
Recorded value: {"value": 2.05, "unit": "V"}
